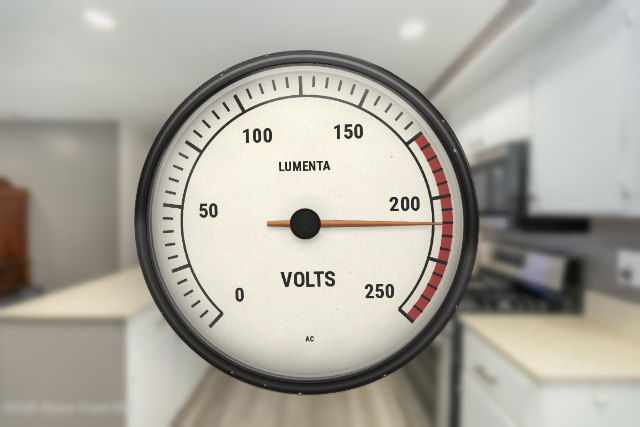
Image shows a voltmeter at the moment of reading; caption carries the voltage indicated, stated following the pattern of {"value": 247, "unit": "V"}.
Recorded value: {"value": 210, "unit": "V"}
